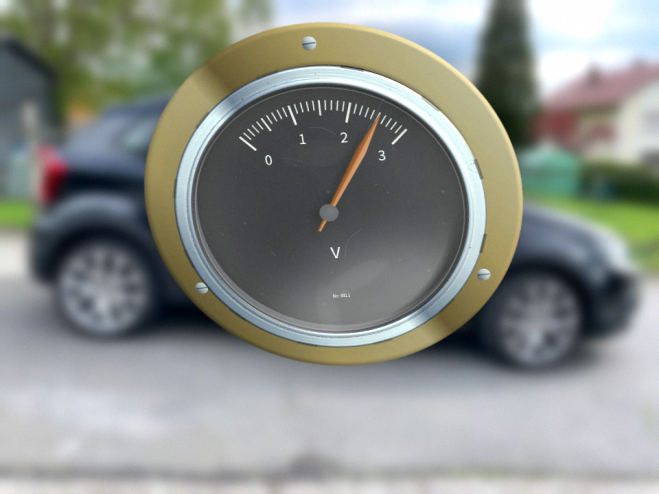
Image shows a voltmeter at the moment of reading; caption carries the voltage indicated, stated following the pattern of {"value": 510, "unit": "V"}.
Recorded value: {"value": 2.5, "unit": "V"}
